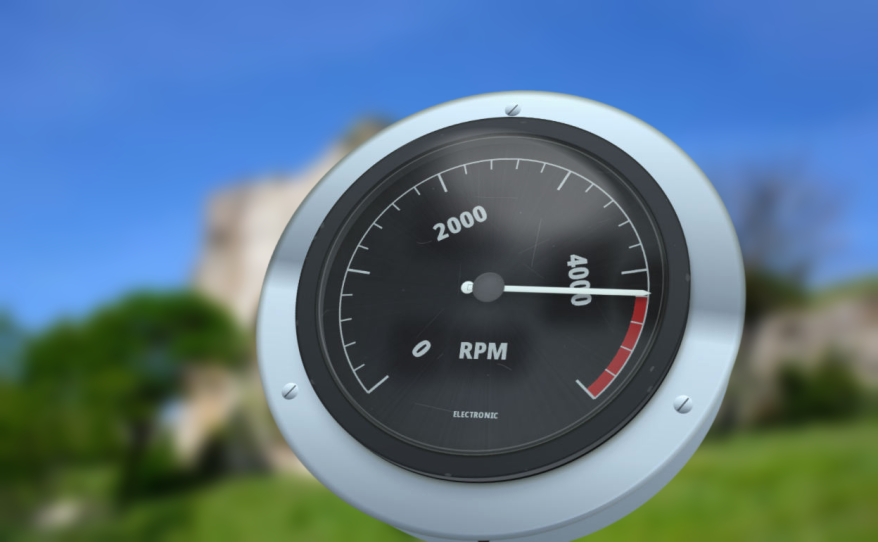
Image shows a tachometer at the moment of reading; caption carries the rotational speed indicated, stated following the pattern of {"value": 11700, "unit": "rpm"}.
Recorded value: {"value": 4200, "unit": "rpm"}
